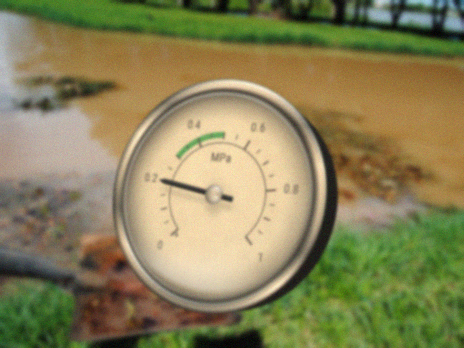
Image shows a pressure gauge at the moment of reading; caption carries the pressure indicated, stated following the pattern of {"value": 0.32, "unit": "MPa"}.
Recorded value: {"value": 0.2, "unit": "MPa"}
